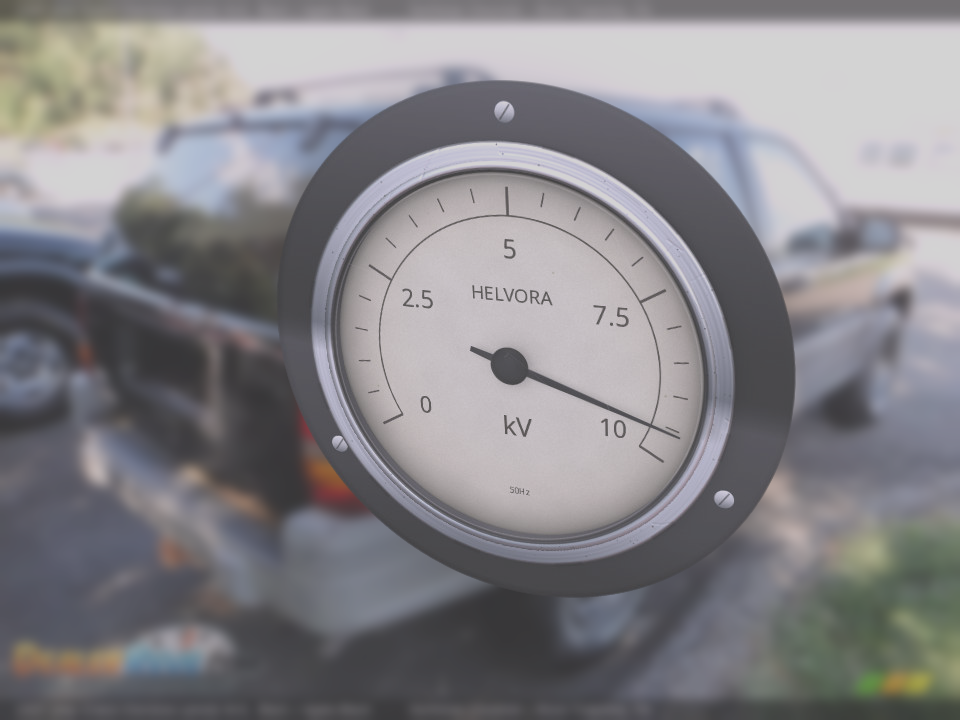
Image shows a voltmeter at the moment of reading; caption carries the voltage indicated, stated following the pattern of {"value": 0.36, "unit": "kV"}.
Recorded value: {"value": 9.5, "unit": "kV"}
